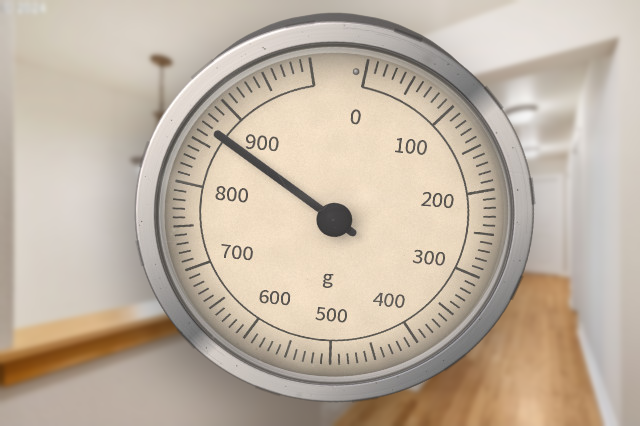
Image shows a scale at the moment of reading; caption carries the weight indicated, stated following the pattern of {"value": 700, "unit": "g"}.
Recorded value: {"value": 870, "unit": "g"}
